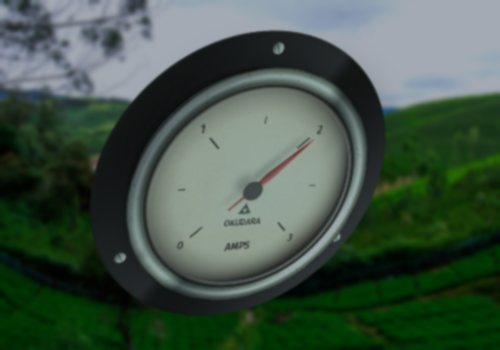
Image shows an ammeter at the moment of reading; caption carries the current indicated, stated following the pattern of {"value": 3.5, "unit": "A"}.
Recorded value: {"value": 2, "unit": "A"}
